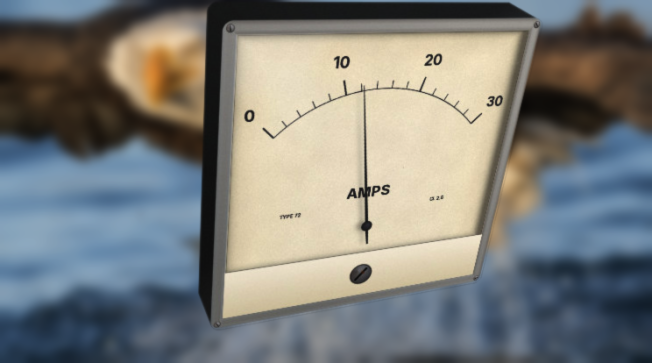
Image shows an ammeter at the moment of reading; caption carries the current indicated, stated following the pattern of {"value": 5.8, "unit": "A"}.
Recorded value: {"value": 12, "unit": "A"}
